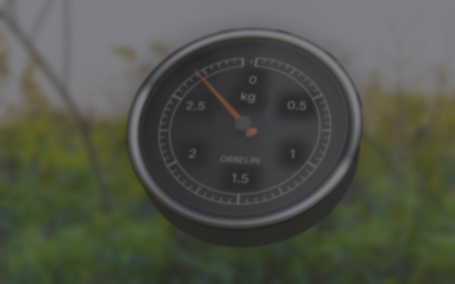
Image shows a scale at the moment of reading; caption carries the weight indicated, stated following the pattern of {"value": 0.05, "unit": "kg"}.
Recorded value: {"value": 2.7, "unit": "kg"}
